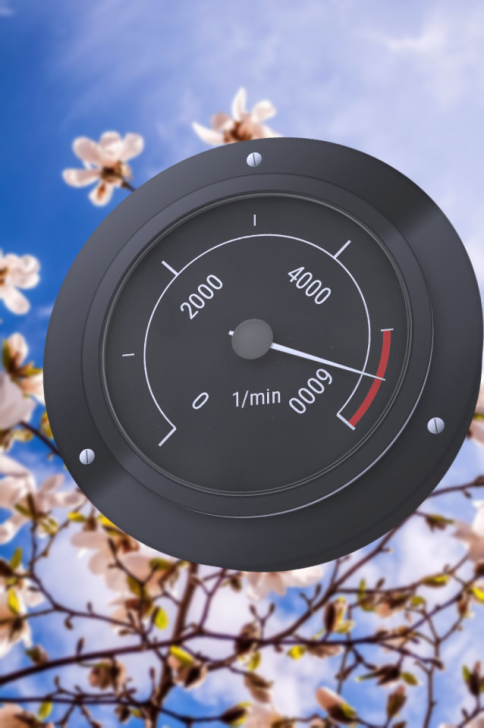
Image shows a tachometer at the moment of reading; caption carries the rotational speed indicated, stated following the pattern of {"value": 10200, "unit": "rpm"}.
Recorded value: {"value": 5500, "unit": "rpm"}
